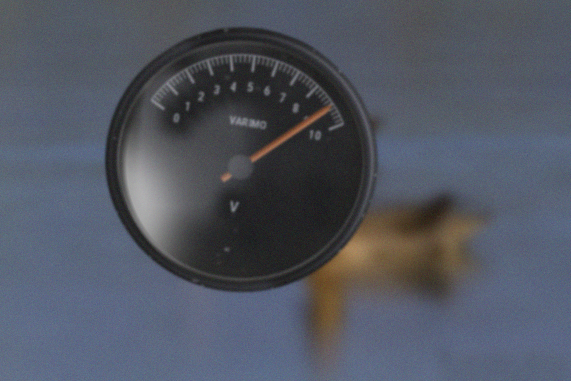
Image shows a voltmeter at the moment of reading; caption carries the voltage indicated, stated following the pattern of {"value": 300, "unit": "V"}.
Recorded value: {"value": 9, "unit": "V"}
